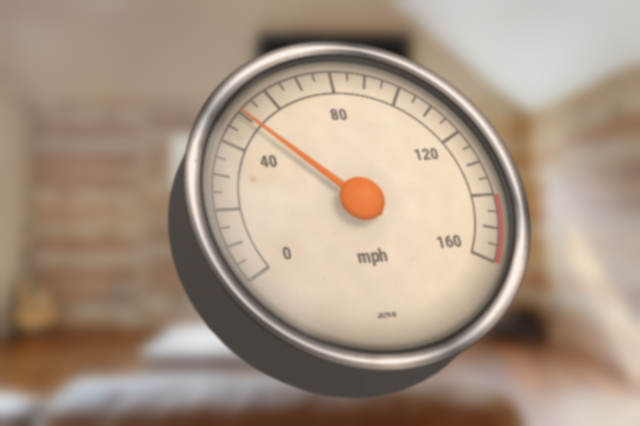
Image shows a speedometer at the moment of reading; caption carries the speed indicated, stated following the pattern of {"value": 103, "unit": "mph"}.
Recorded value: {"value": 50, "unit": "mph"}
